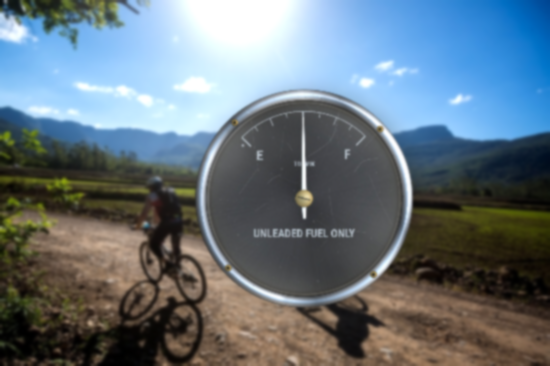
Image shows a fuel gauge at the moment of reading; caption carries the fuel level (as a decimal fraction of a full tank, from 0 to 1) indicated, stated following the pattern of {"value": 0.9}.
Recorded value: {"value": 0.5}
